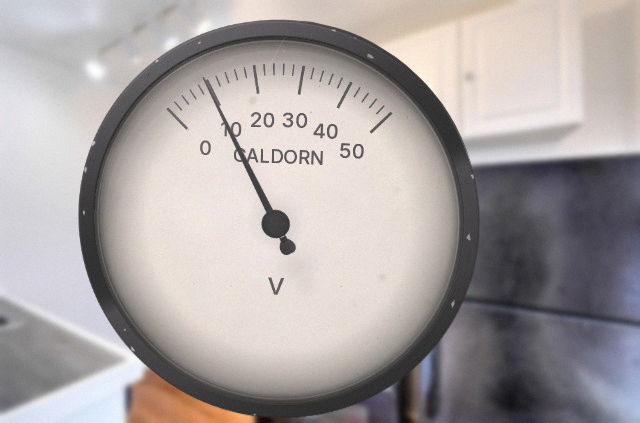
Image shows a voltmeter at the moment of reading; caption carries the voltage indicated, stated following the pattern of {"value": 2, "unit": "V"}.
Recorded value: {"value": 10, "unit": "V"}
